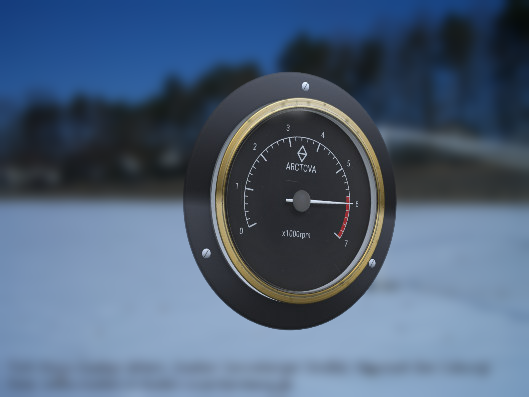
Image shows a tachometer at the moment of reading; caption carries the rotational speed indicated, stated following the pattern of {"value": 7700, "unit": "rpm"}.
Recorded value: {"value": 6000, "unit": "rpm"}
